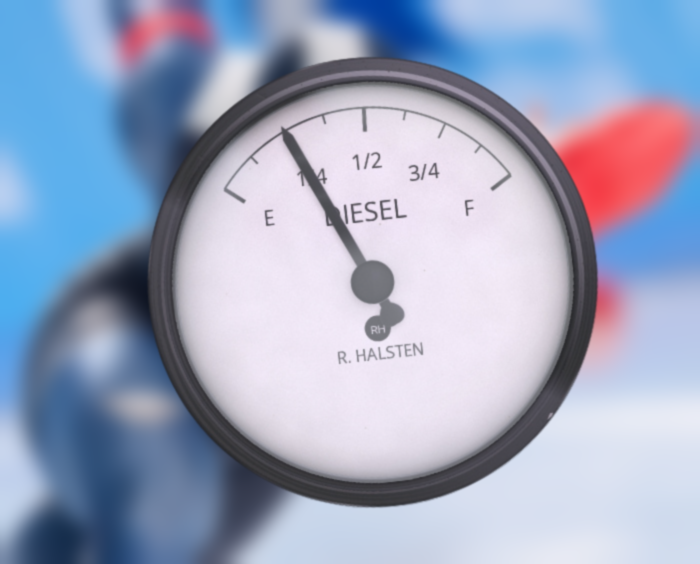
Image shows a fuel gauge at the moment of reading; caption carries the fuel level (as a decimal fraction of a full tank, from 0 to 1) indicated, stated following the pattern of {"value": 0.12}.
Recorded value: {"value": 0.25}
